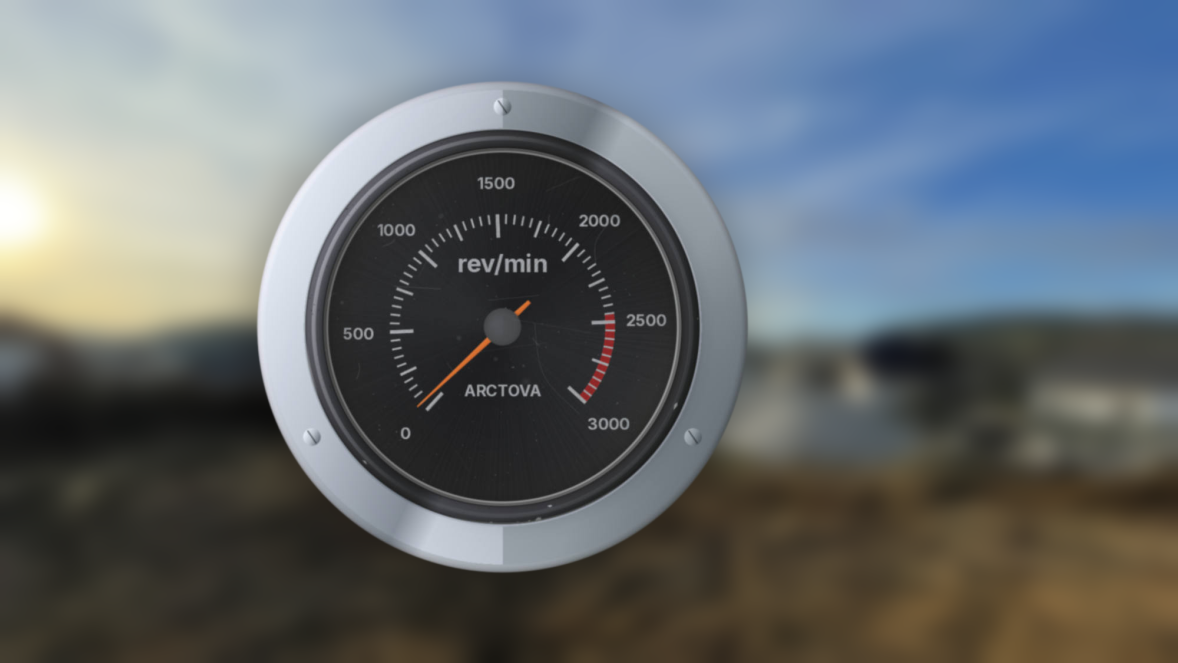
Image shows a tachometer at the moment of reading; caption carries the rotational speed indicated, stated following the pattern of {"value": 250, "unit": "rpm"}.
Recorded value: {"value": 50, "unit": "rpm"}
